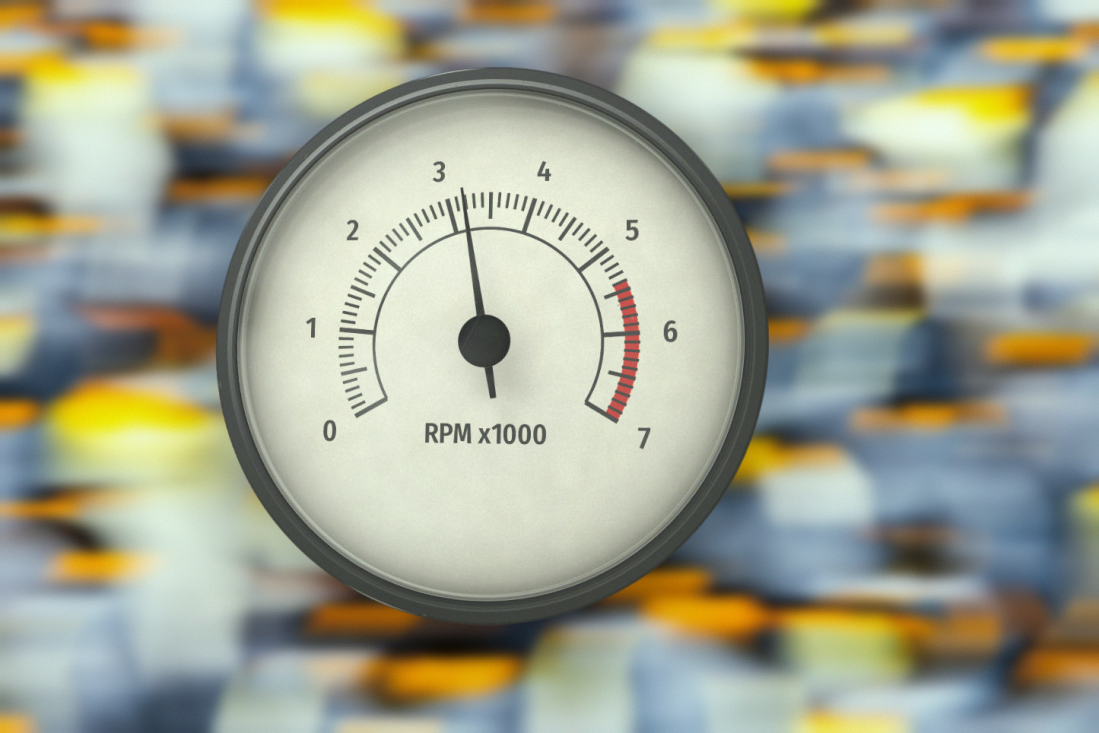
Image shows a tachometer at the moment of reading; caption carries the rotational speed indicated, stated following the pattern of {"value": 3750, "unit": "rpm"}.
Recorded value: {"value": 3200, "unit": "rpm"}
